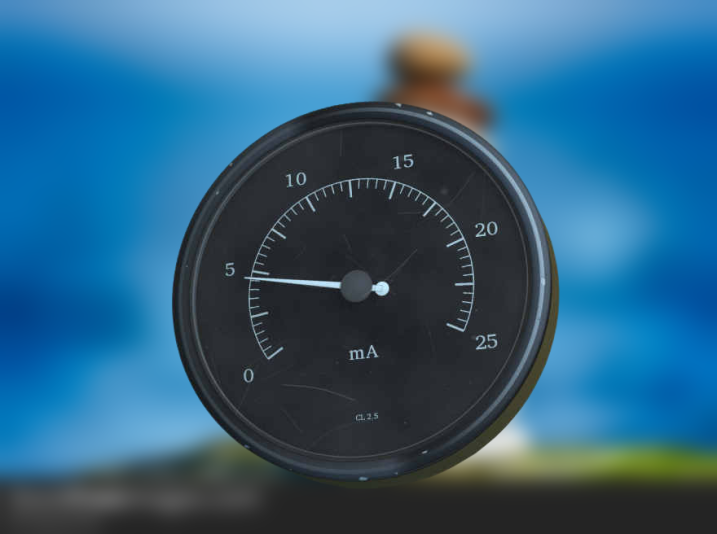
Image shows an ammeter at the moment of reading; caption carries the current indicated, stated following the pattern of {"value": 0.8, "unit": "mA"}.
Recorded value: {"value": 4.5, "unit": "mA"}
